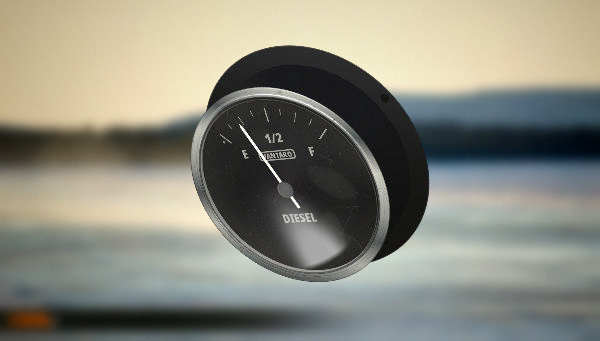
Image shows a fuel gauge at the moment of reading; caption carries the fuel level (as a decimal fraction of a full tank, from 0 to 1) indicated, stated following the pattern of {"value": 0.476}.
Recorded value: {"value": 0.25}
